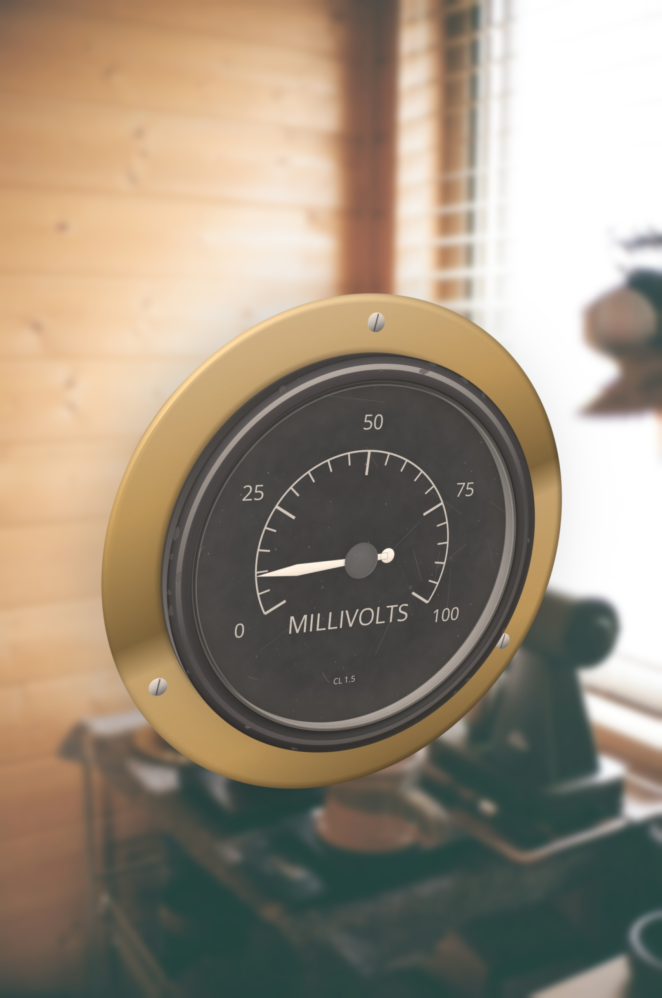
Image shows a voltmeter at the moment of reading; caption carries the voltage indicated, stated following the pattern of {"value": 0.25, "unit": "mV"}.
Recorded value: {"value": 10, "unit": "mV"}
